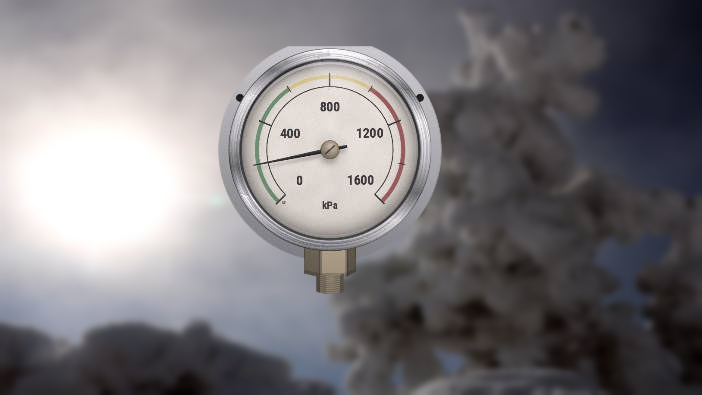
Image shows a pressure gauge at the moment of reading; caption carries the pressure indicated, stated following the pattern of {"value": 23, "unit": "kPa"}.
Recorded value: {"value": 200, "unit": "kPa"}
